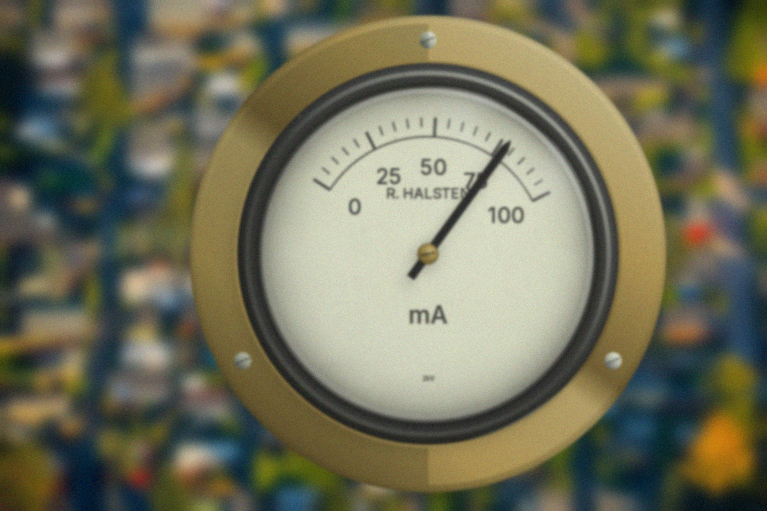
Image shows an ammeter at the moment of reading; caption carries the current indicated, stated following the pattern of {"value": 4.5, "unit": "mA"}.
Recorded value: {"value": 77.5, "unit": "mA"}
